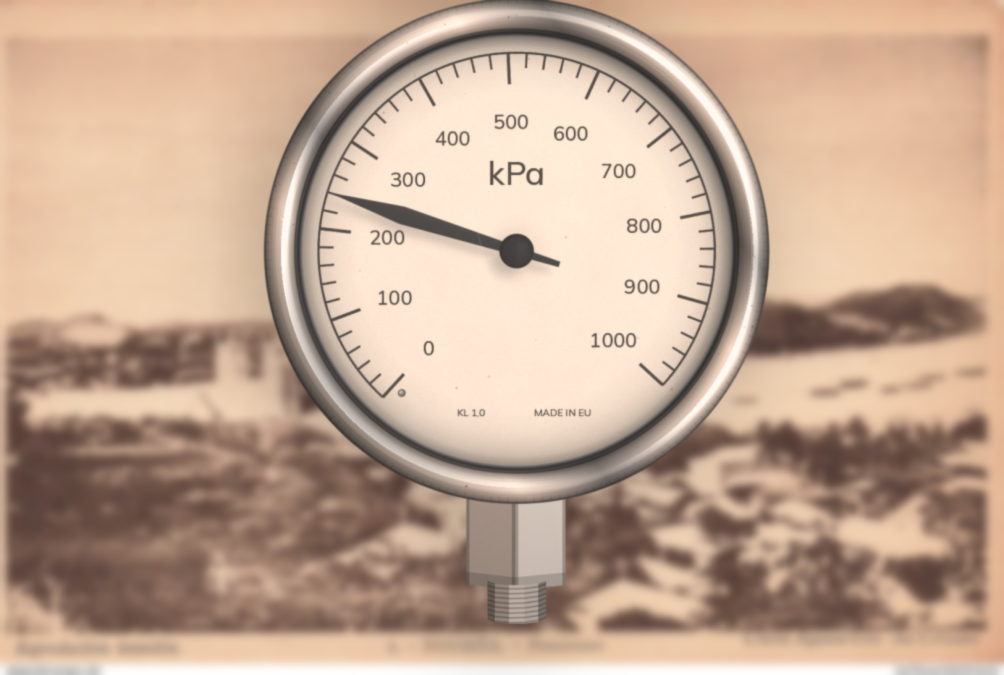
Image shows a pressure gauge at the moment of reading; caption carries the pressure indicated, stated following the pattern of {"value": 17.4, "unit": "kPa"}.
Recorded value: {"value": 240, "unit": "kPa"}
